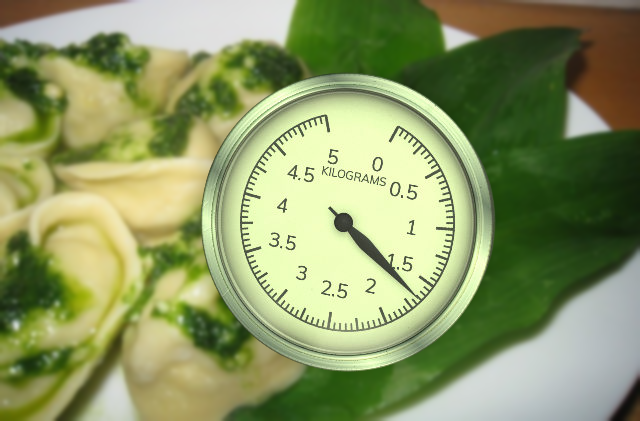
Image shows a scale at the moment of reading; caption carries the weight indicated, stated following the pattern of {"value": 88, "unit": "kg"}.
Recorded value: {"value": 1.65, "unit": "kg"}
